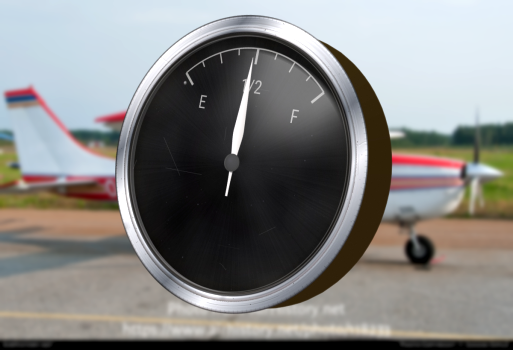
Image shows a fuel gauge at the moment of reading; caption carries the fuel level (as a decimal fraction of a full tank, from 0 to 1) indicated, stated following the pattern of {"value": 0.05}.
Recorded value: {"value": 0.5}
